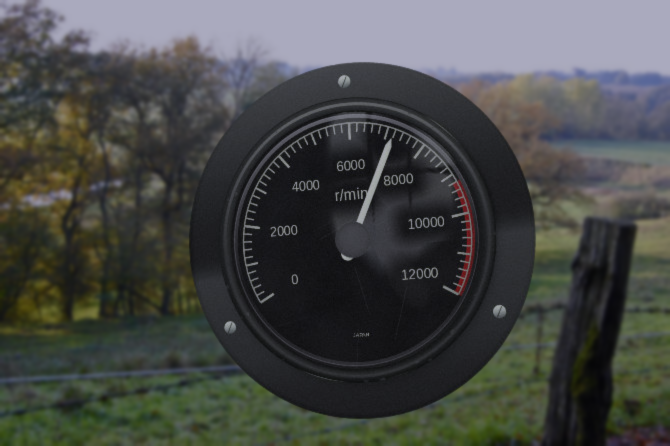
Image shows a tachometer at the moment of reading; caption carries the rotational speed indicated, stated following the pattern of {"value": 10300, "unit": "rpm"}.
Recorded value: {"value": 7200, "unit": "rpm"}
